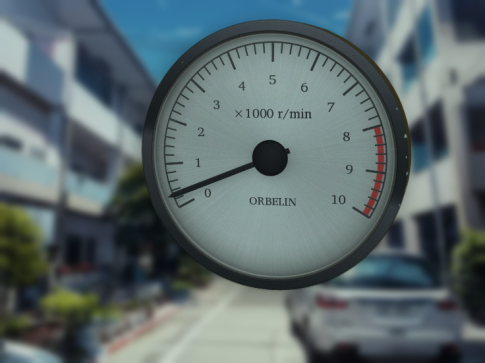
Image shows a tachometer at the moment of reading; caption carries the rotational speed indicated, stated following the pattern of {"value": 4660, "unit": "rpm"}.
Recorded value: {"value": 300, "unit": "rpm"}
